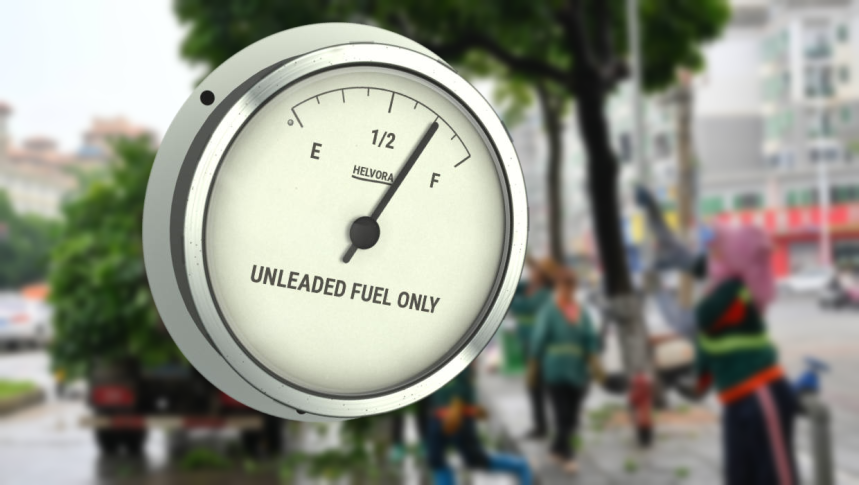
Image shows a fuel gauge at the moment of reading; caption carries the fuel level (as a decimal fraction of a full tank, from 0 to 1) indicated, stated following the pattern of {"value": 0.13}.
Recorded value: {"value": 0.75}
